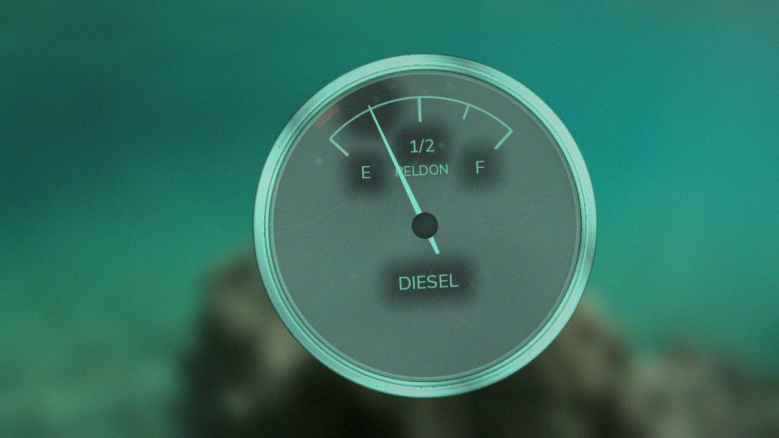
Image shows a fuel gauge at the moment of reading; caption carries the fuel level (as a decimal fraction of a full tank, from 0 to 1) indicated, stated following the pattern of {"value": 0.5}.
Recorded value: {"value": 0.25}
